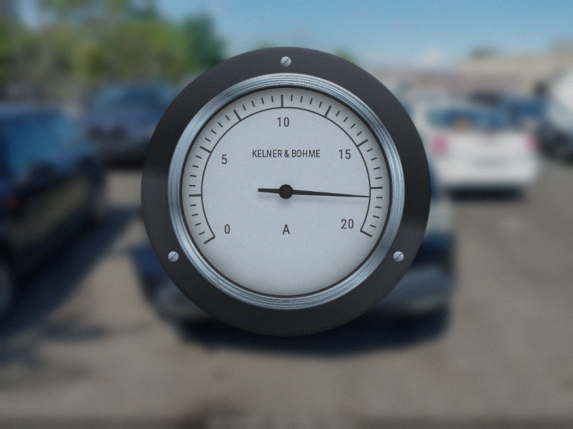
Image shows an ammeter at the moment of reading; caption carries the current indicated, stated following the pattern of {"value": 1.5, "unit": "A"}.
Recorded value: {"value": 18, "unit": "A"}
